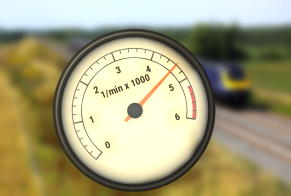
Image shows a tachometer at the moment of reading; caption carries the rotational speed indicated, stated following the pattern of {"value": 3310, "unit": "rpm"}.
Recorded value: {"value": 4600, "unit": "rpm"}
